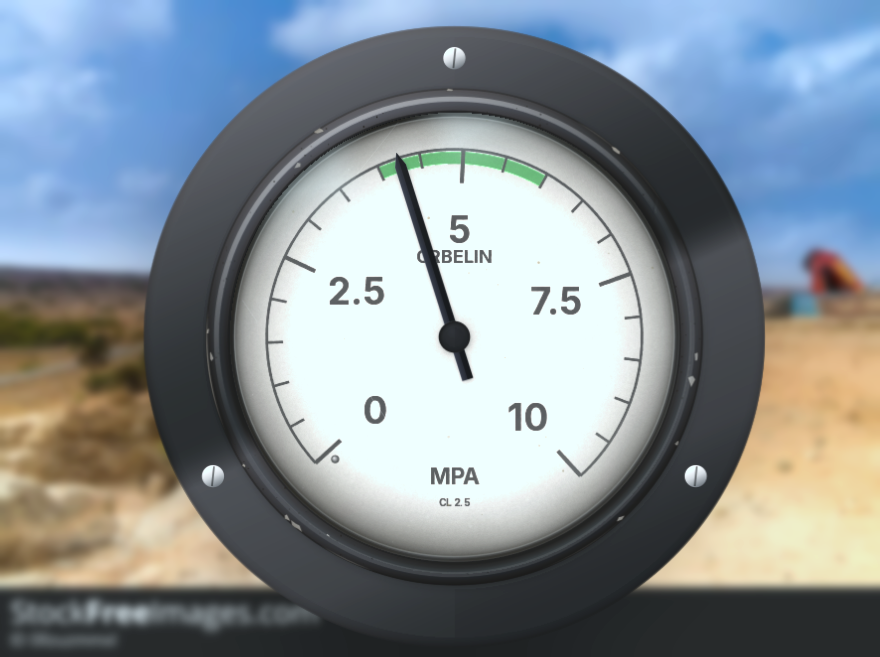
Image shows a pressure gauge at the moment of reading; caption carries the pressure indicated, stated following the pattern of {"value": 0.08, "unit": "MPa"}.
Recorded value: {"value": 4.25, "unit": "MPa"}
